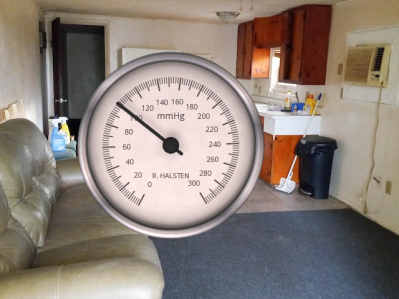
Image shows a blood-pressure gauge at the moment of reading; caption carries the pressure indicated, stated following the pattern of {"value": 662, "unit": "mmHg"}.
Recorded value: {"value": 100, "unit": "mmHg"}
